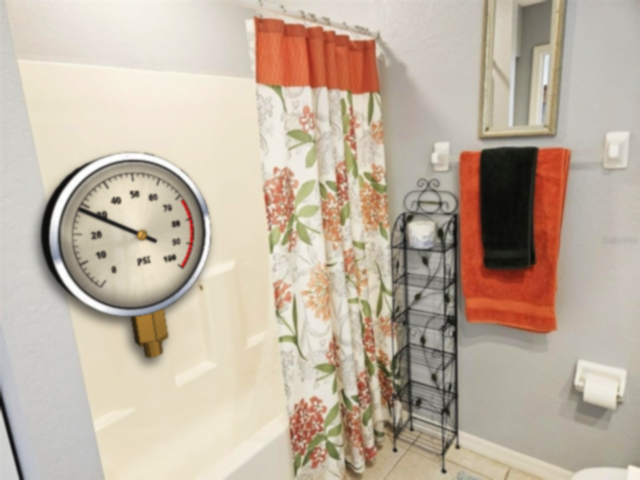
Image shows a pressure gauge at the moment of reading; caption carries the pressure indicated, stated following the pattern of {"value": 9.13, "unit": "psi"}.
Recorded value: {"value": 28, "unit": "psi"}
